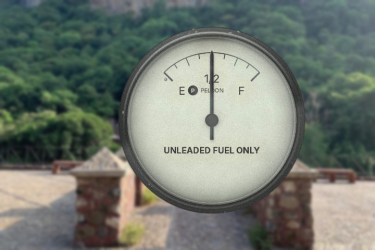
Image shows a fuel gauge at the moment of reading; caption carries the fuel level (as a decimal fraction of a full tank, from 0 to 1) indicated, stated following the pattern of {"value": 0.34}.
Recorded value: {"value": 0.5}
